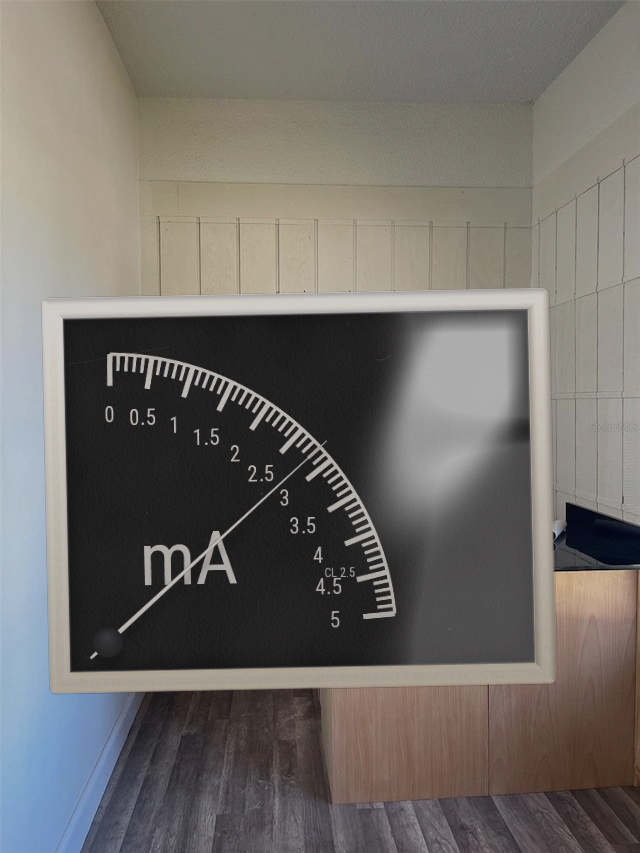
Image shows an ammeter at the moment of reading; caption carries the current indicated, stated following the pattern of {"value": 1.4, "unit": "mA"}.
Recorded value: {"value": 2.8, "unit": "mA"}
